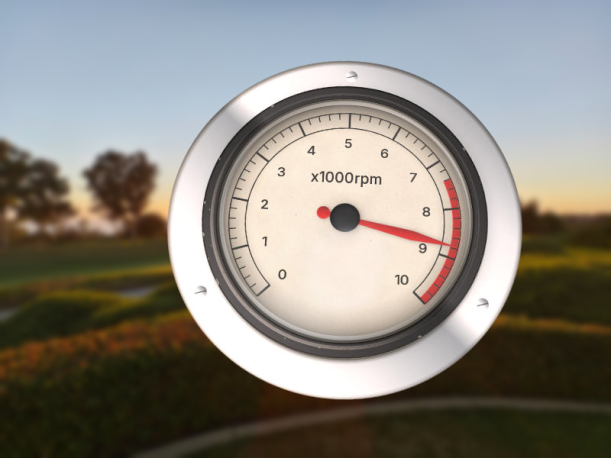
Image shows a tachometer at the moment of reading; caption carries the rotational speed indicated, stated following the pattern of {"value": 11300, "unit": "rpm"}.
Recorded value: {"value": 8800, "unit": "rpm"}
